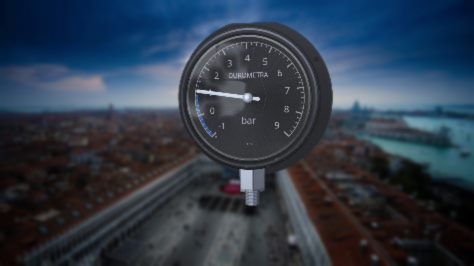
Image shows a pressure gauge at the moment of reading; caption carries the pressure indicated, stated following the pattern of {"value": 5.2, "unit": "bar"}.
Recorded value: {"value": 1, "unit": "bar"}
